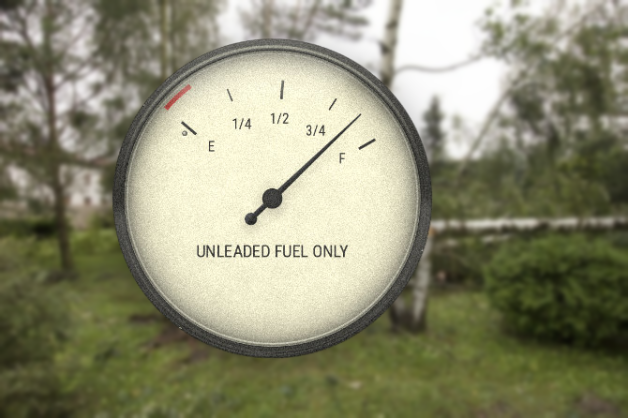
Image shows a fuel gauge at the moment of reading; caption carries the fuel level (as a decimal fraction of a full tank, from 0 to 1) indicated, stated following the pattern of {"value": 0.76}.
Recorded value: {"value": 0.875}
